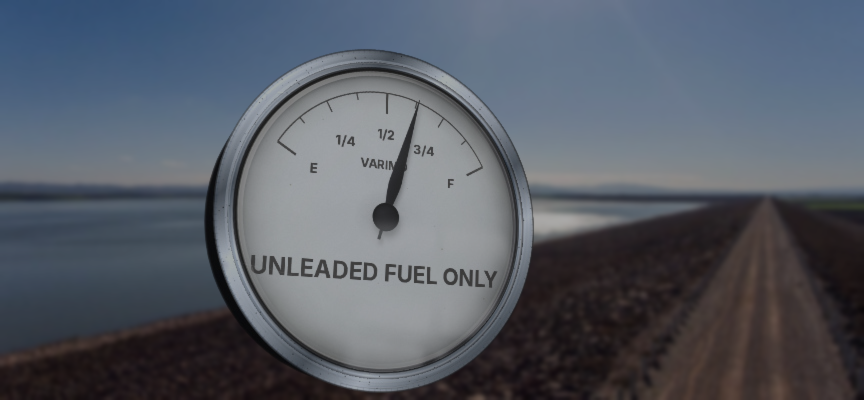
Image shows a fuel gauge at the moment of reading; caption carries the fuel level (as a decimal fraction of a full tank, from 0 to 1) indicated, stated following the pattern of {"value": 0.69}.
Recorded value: {"value": 0.625}
